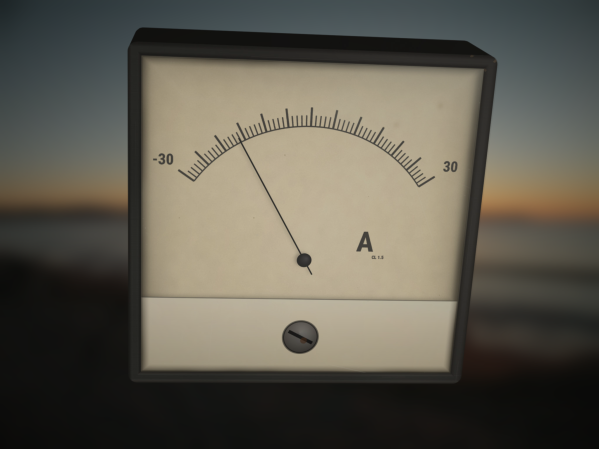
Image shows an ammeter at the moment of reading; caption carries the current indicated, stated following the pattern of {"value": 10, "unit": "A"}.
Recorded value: {"value": -16, "unit": "A"}
